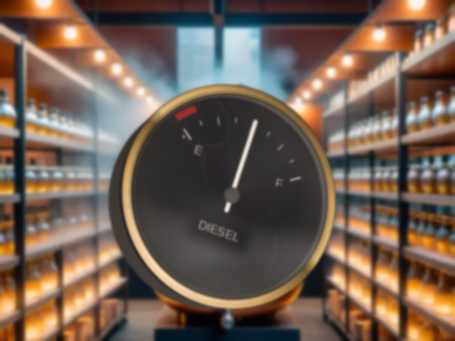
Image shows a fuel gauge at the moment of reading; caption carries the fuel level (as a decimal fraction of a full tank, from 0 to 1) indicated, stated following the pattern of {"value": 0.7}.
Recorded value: {"value": 0.5}
